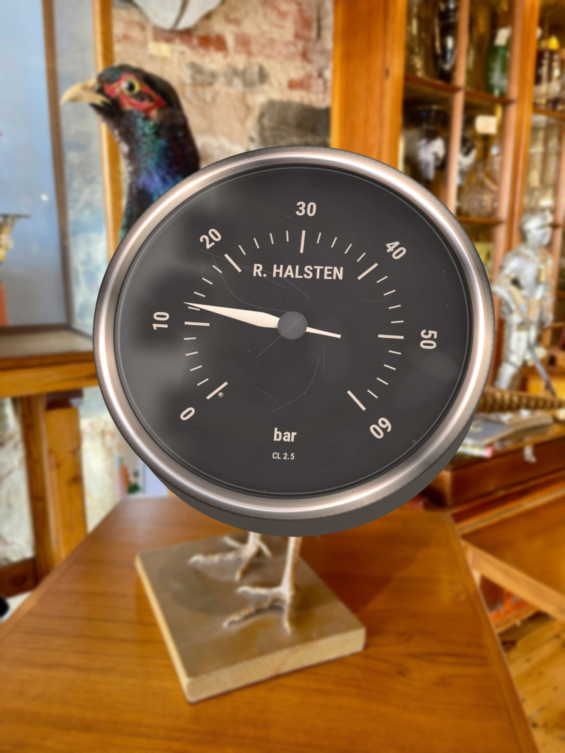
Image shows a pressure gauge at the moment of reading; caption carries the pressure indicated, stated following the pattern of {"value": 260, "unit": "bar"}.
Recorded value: {"value": 12, "unit": "bar"}
